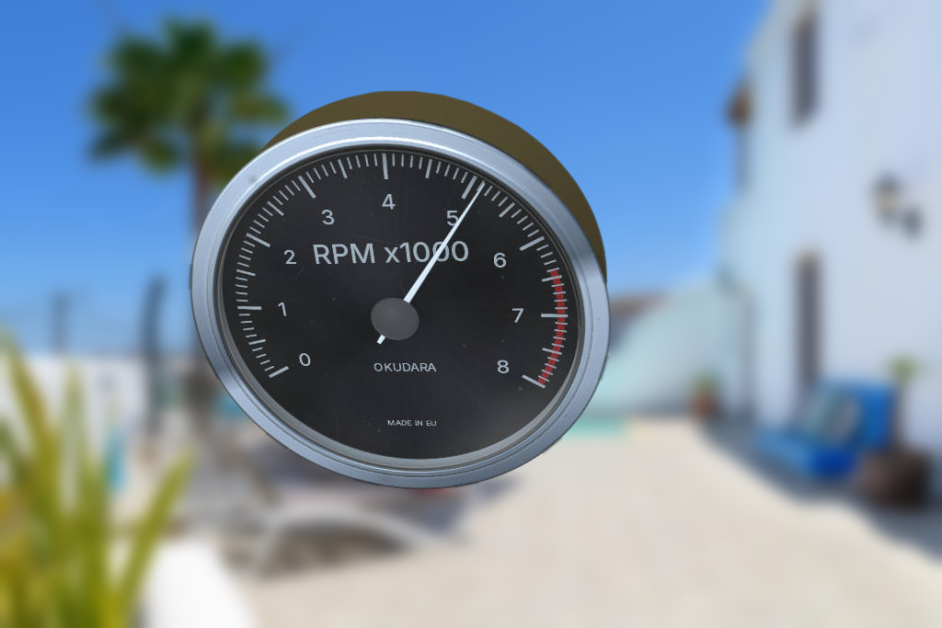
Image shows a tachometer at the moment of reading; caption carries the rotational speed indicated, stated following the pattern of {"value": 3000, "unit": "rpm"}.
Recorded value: {"value": 5100, "unit": "rpm"}
